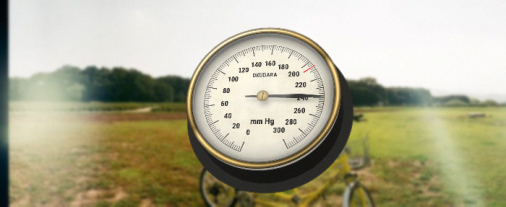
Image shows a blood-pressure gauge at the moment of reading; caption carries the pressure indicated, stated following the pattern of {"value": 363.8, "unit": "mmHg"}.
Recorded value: {"value": 240, "unit": "mmHg"}
